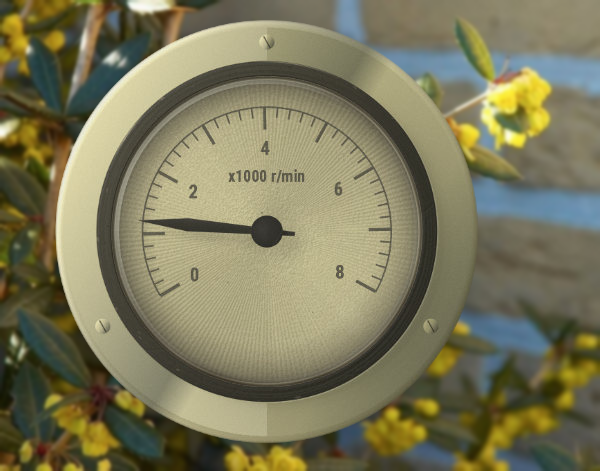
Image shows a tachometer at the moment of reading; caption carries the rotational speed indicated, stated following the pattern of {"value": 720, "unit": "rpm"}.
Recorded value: {"value": 1200, "unit": "rpm"}
